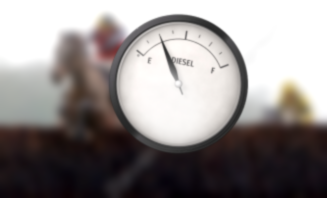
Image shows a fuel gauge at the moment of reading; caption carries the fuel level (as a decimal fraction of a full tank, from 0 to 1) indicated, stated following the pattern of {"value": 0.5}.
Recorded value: {"value": 0.25}
